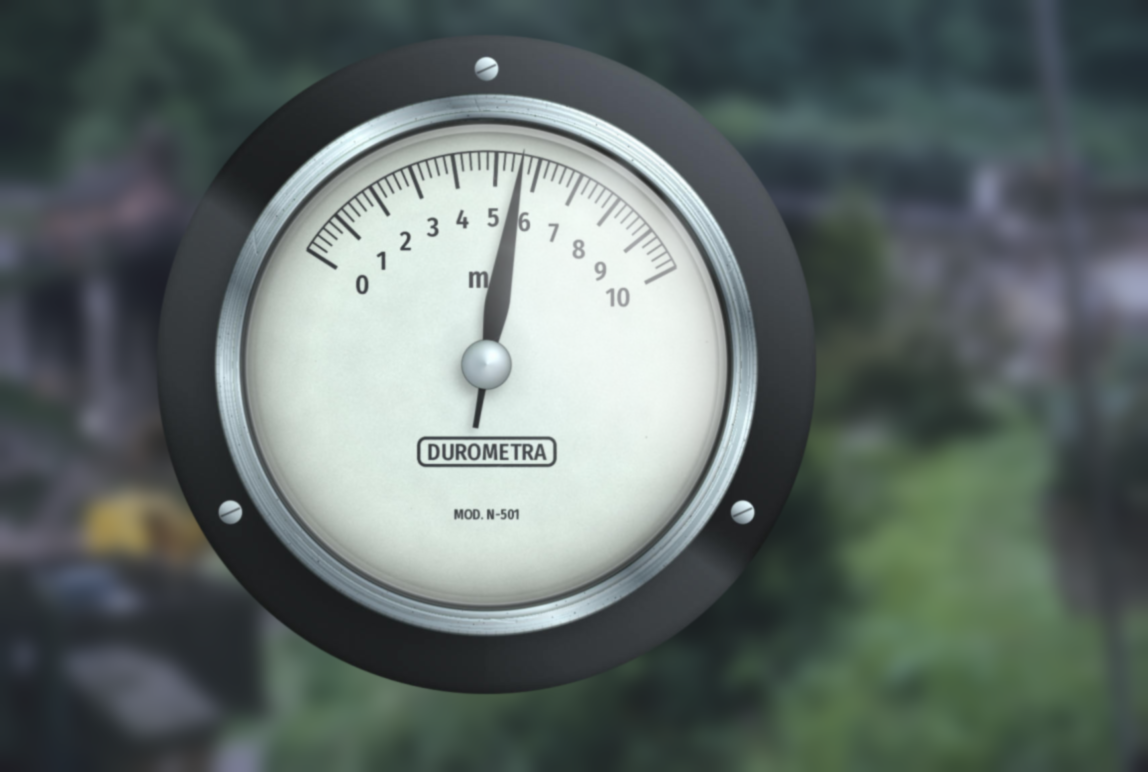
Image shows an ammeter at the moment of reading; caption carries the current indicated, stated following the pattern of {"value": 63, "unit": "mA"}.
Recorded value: {"value": 5.6, "unit": "mA"}
